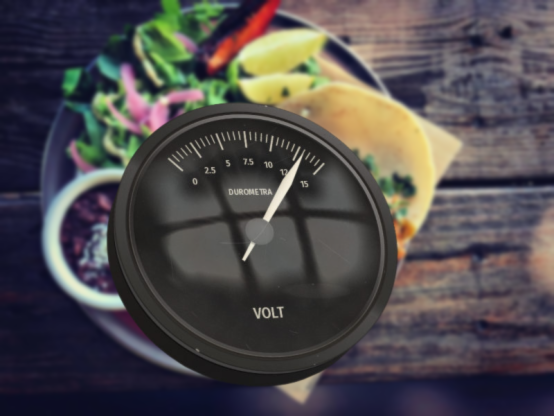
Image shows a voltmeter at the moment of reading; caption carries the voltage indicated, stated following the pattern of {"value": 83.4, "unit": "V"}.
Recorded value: {"value": 13, "unit": "V"}
